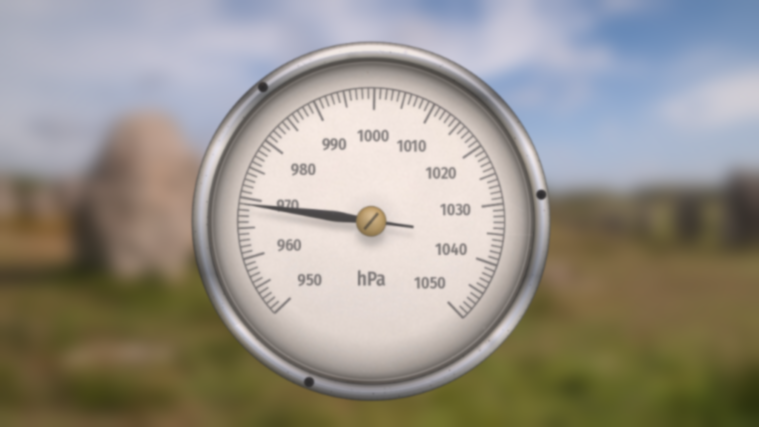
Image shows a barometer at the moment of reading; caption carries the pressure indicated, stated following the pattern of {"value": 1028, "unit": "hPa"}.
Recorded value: {"value": 969, "unit": "hPa"}
